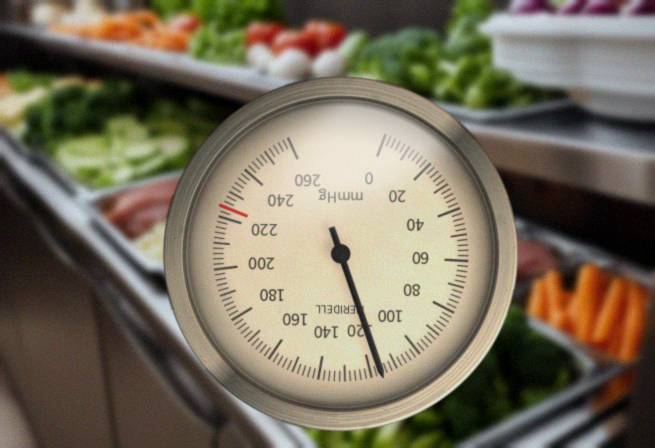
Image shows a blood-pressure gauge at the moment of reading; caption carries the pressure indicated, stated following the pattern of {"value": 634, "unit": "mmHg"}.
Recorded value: {"value": 116, "unit": "mmHg"}
